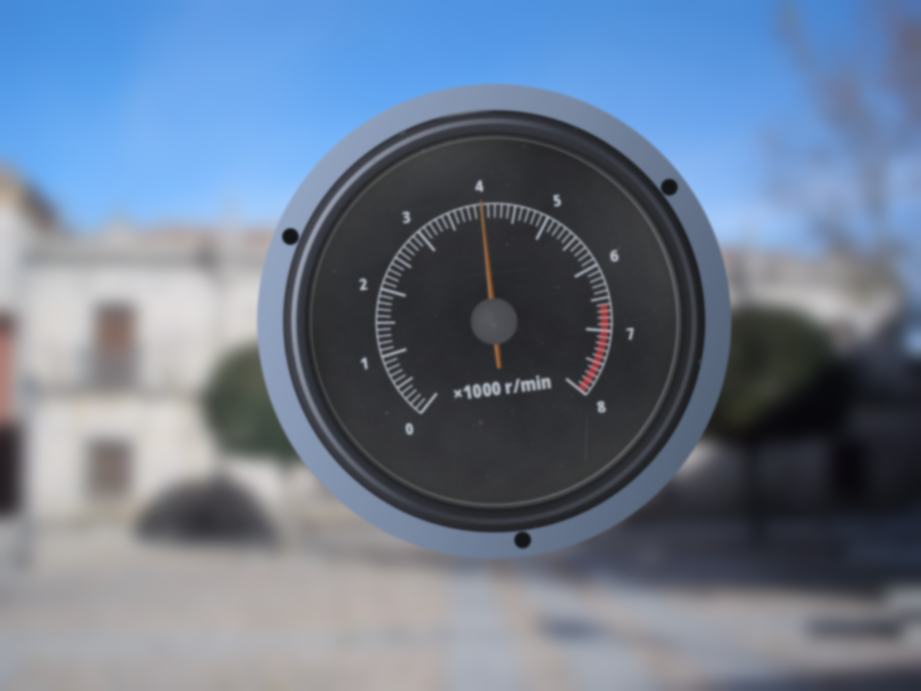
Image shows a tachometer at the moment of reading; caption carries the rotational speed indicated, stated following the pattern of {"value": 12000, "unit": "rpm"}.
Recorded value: {"value": 4000, "unit": "rpm"}
